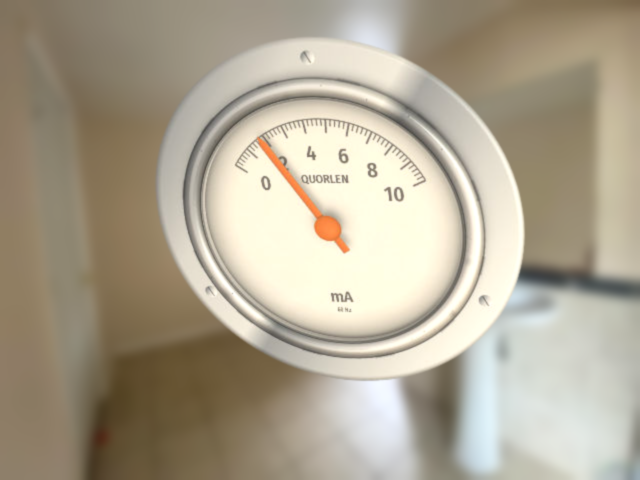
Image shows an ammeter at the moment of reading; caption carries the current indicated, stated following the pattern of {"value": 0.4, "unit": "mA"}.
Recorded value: {"value": 2, "unit": "mA"}
